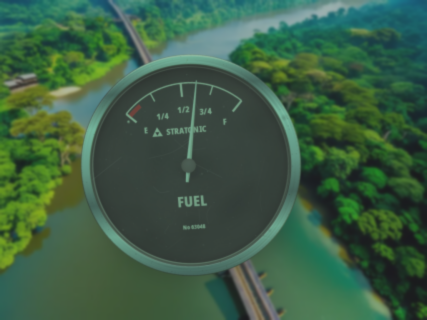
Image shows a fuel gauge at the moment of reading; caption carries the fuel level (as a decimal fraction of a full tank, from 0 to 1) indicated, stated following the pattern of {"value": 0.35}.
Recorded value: {"value": 0.625}
